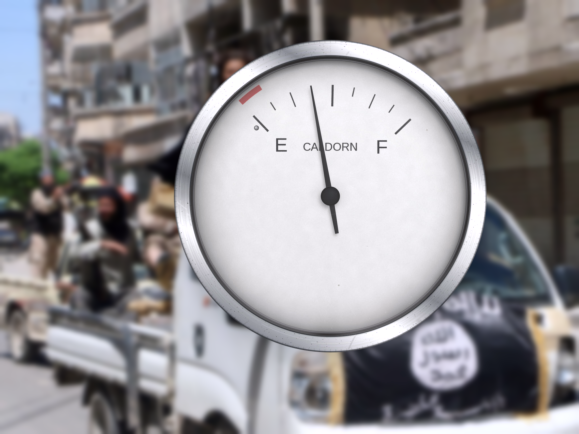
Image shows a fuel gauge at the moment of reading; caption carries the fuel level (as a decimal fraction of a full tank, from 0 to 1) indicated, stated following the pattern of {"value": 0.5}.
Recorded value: {"value": 0.375}
